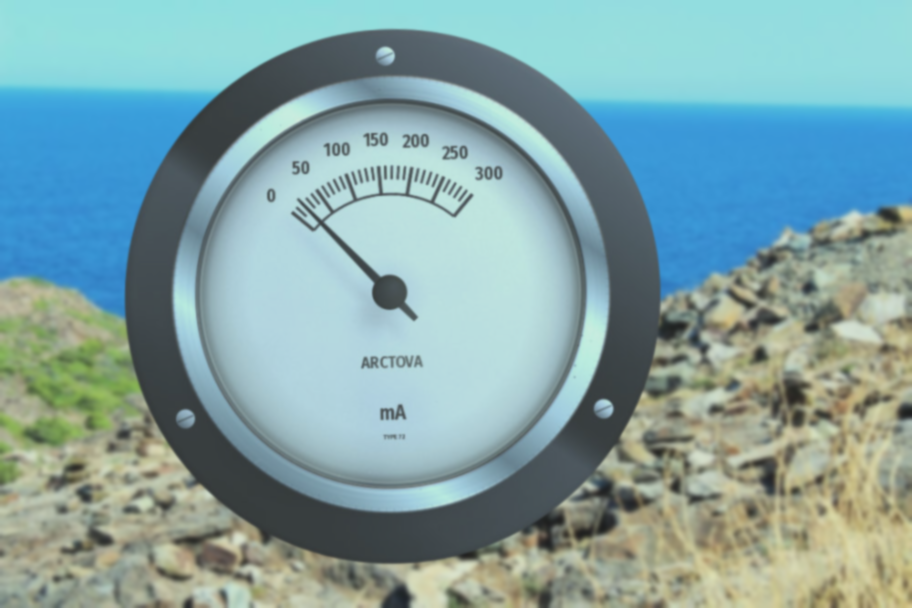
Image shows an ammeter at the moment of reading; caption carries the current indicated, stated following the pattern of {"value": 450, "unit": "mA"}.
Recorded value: {"value": 20, "unit": "mA"}
